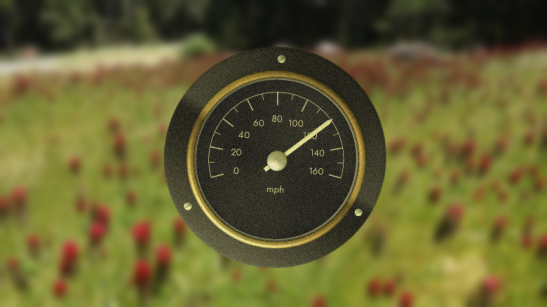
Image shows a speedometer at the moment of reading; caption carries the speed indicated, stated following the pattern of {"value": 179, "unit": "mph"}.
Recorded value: {"value": 120, "unit": "mph"}
